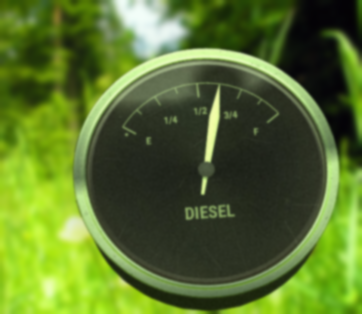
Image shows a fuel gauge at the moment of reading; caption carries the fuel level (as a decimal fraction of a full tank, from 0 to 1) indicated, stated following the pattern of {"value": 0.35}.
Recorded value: {"value": 0.625}
